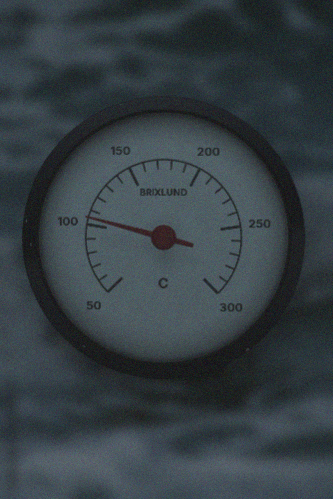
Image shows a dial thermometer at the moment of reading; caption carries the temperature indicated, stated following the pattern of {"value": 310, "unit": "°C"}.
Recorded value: {"value": 105, "unit": "°C"}
